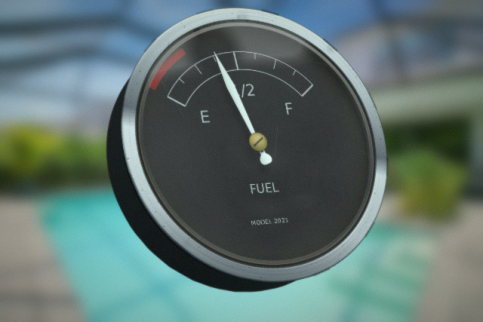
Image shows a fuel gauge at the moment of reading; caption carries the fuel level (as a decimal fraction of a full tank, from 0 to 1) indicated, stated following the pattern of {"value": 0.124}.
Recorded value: {"value": 0.375}
